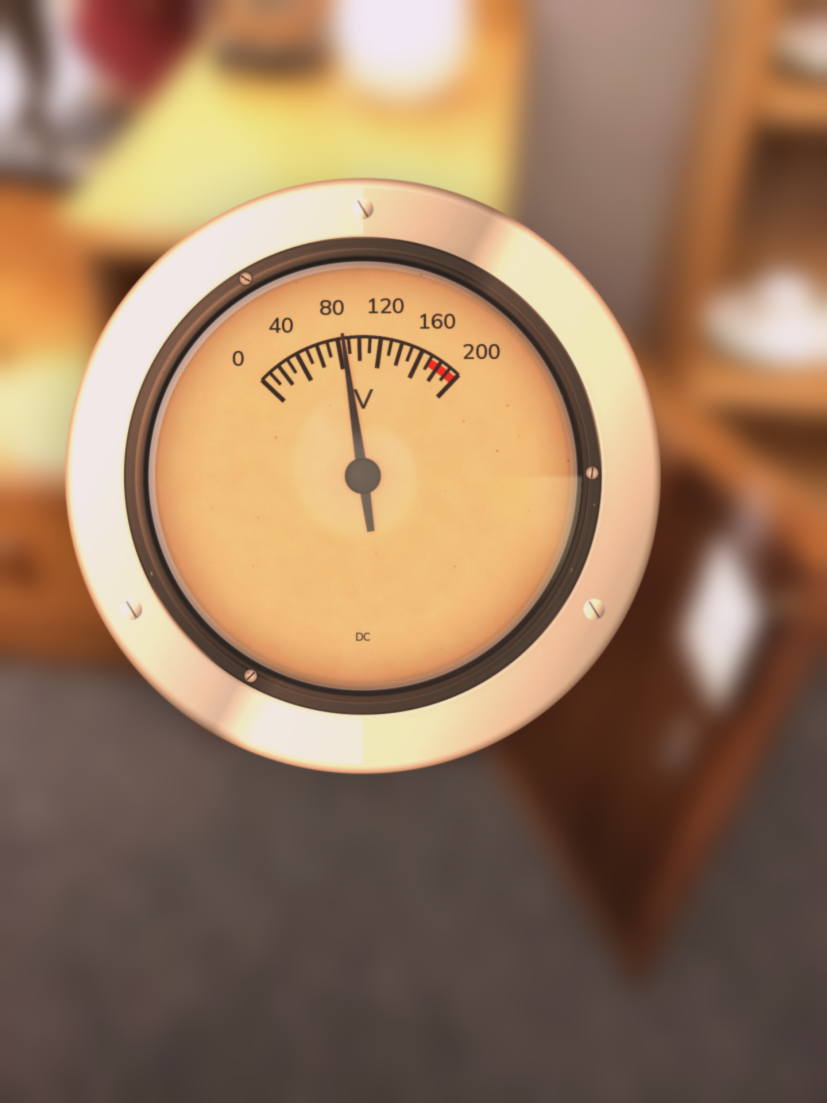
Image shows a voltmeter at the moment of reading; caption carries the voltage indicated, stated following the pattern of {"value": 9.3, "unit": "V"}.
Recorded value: {"value": 85, "unit": "V"}
